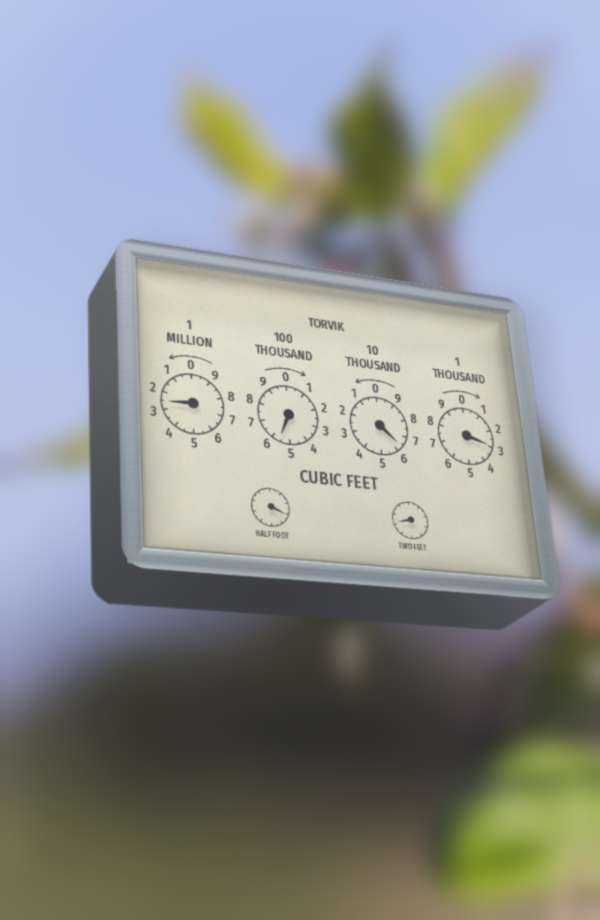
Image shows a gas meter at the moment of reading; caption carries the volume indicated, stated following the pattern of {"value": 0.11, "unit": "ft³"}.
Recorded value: {"value": 256300, "unit": "ft³"}
